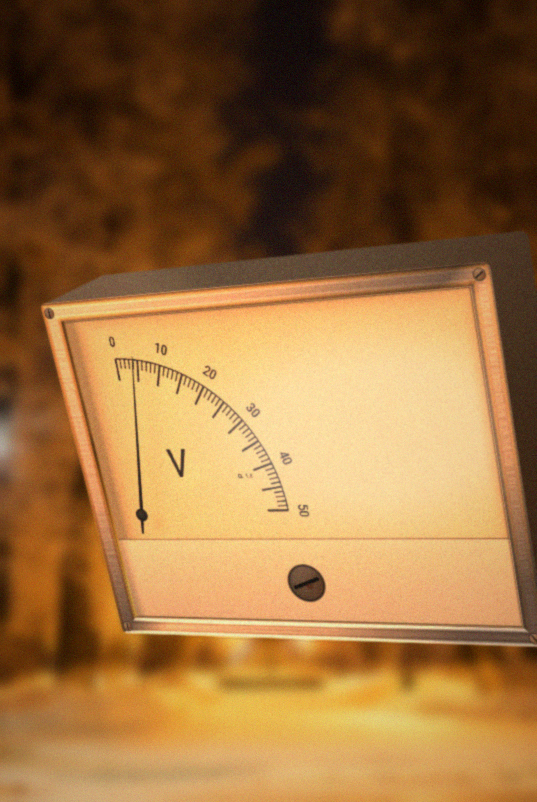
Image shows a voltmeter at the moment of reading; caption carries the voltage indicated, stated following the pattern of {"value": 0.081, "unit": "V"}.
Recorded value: {"value": 5, "unit": "V"}
